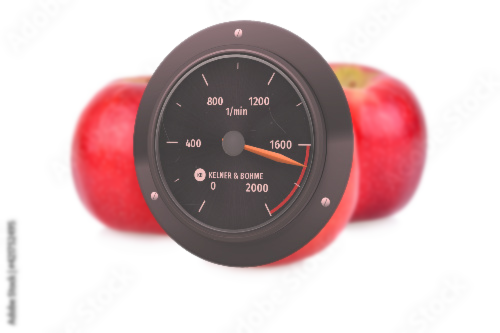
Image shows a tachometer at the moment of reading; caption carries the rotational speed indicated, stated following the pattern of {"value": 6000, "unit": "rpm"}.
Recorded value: {"value": 1700, "unit": "rpm"}
